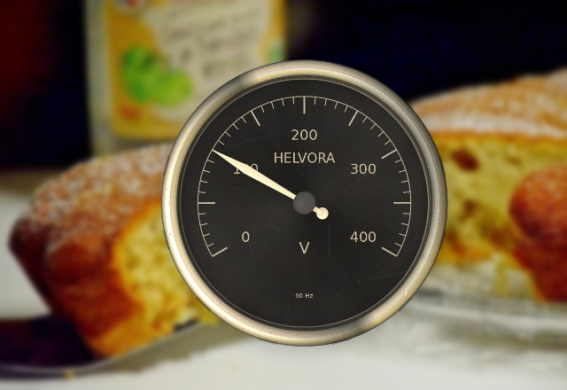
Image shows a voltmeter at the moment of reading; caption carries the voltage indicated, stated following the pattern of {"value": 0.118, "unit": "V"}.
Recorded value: {"value": 100, "unit": "V"}
